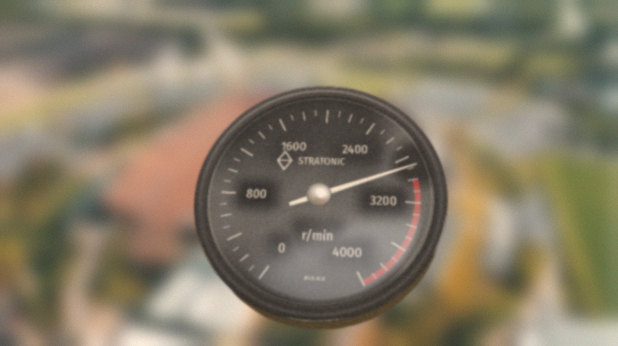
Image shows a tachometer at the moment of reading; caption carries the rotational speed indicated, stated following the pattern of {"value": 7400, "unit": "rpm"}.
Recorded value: {"value": 2900, "unit": "rpm"}
